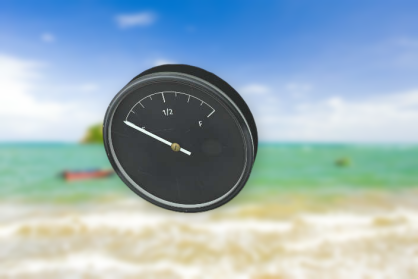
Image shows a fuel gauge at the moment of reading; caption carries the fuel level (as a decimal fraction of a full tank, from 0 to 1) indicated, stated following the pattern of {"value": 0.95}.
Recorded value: {"value": 0}
